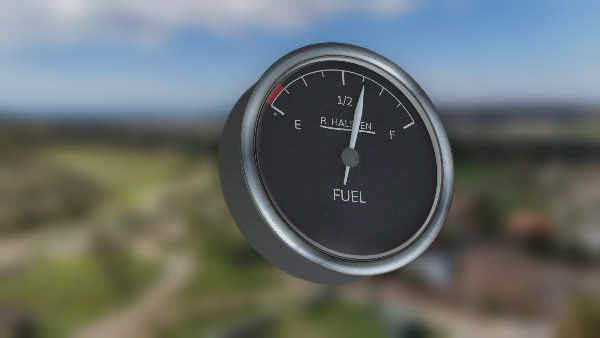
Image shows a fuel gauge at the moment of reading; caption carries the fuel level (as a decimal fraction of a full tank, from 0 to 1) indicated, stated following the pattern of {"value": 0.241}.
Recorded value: {"value": 0.625}
